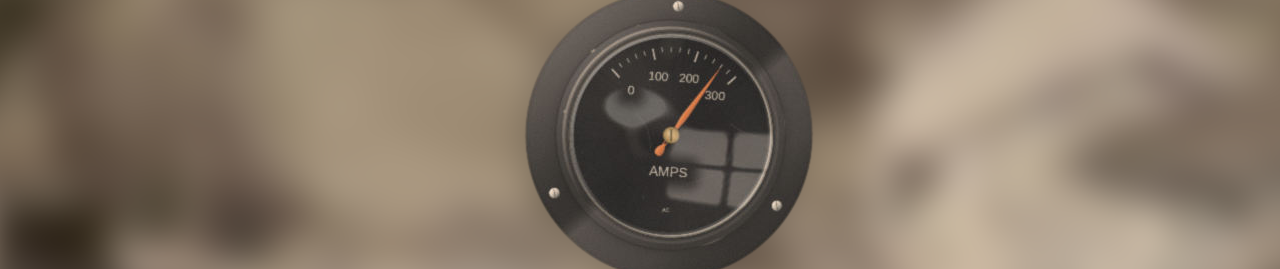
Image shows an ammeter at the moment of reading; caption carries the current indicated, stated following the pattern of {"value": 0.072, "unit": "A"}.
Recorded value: {"value": 260, "unit": "A"}
